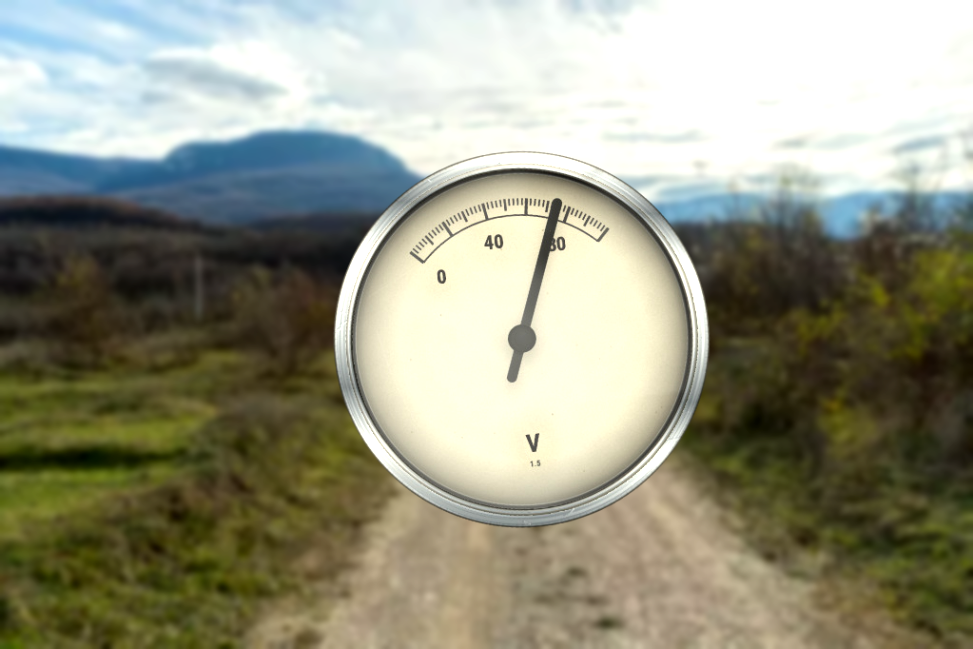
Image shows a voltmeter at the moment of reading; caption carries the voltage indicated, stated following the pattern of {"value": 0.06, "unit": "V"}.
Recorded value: {"value": 74, "unit": "V"}
